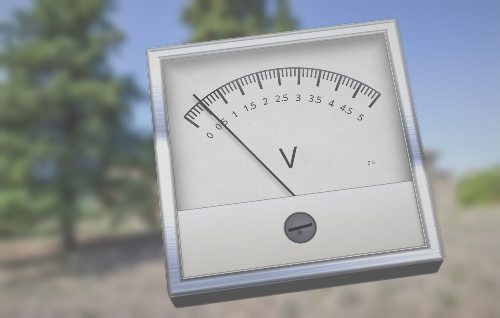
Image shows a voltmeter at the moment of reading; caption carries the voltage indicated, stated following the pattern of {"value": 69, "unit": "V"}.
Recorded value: {"value": 0.5, "unit": "V"}
